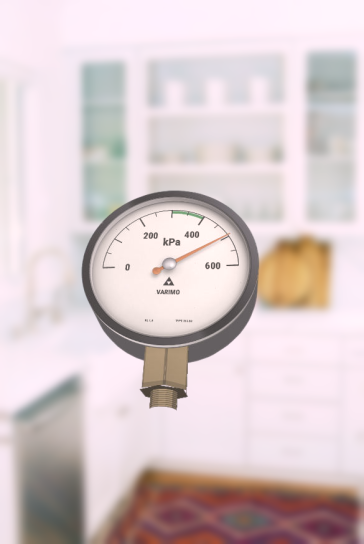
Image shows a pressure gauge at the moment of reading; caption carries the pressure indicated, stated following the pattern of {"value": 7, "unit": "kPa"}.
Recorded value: {"value": 500, "unit": "kPa"}
